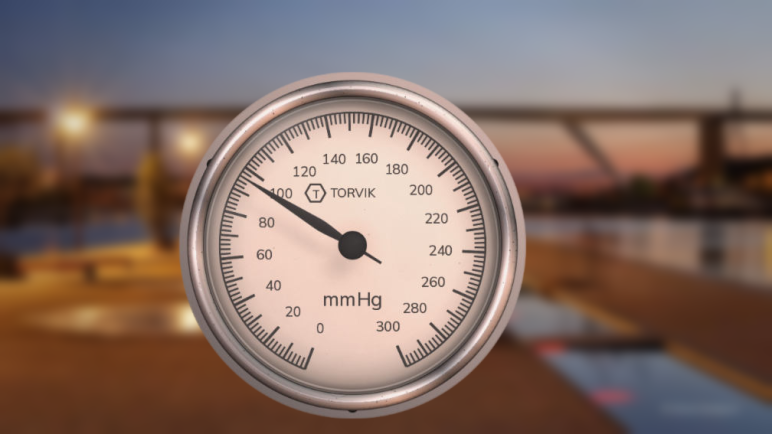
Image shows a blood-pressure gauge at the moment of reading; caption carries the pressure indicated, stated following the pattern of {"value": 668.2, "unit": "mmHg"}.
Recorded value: {"value": 96, "unit": "mmHg"}
